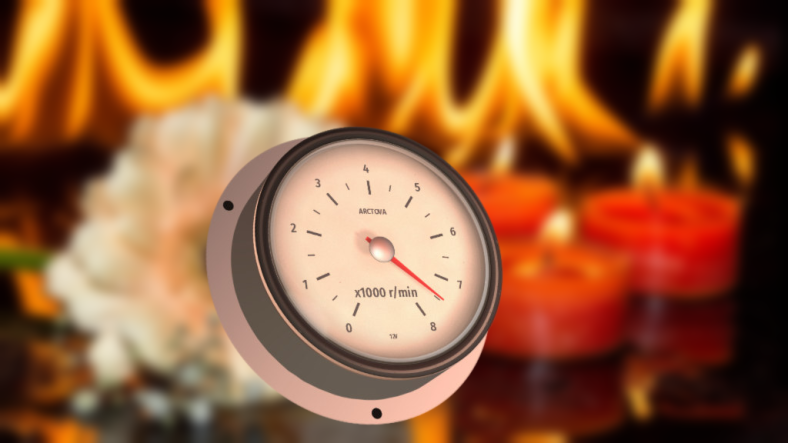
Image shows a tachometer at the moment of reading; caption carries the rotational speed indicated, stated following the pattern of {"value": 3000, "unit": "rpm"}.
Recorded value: {"value": 7500, "unit": "rpm"}
